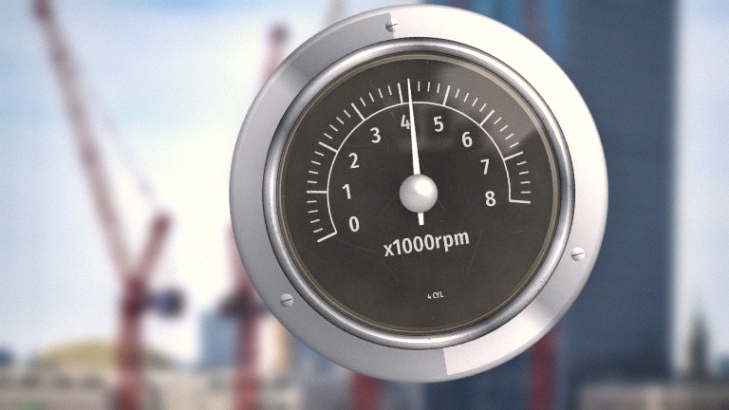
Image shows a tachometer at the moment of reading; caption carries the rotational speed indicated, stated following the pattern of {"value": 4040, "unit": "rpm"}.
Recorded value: {"value": 4200, "unit": "rpm"}
